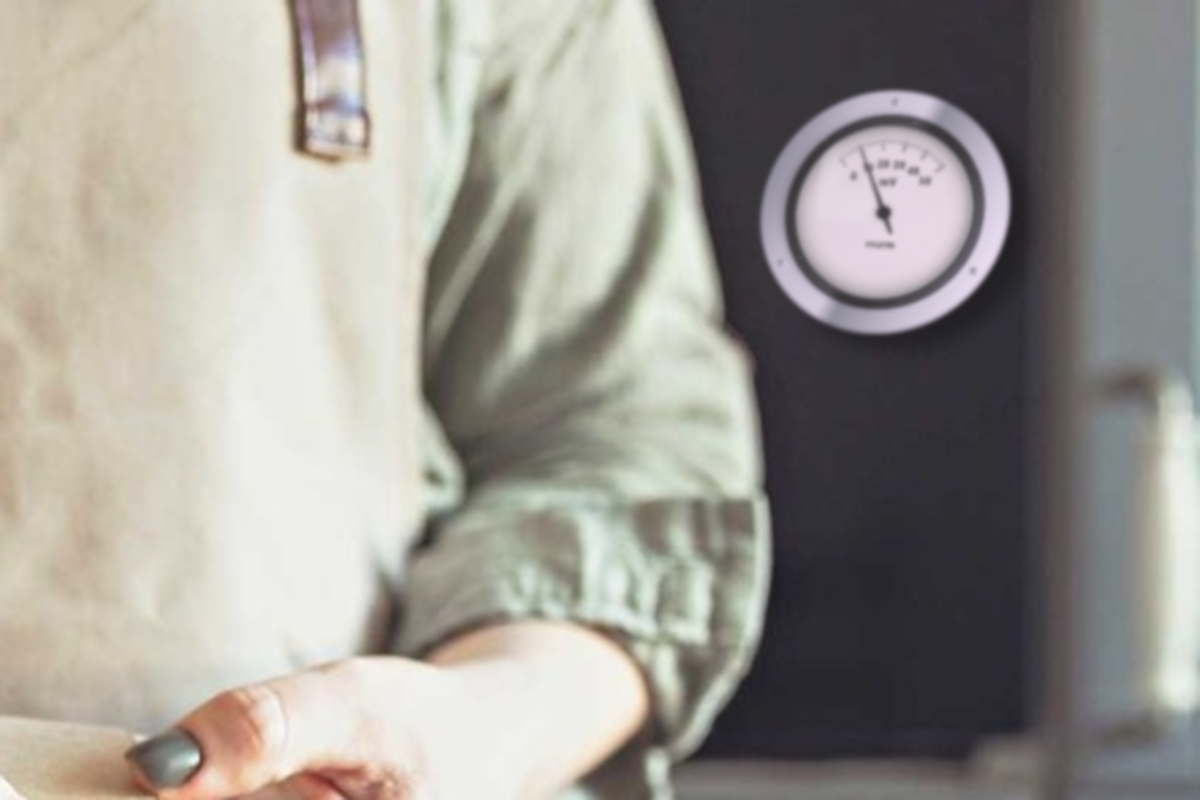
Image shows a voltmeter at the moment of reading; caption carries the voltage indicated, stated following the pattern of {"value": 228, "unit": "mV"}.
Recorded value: {"value": 10, "unit": "mV"}
